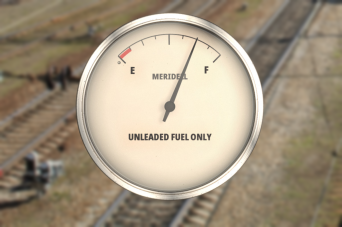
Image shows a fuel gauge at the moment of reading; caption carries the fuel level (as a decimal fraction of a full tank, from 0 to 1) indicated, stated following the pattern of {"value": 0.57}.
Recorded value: {"value": 0.75}
